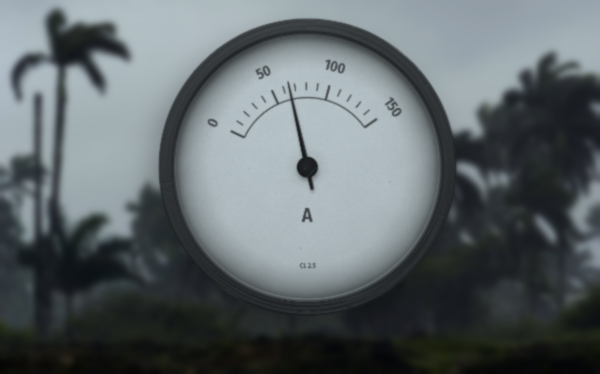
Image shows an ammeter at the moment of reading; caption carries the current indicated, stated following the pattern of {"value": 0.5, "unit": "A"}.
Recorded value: {"value": 65, "unit": "A"}
